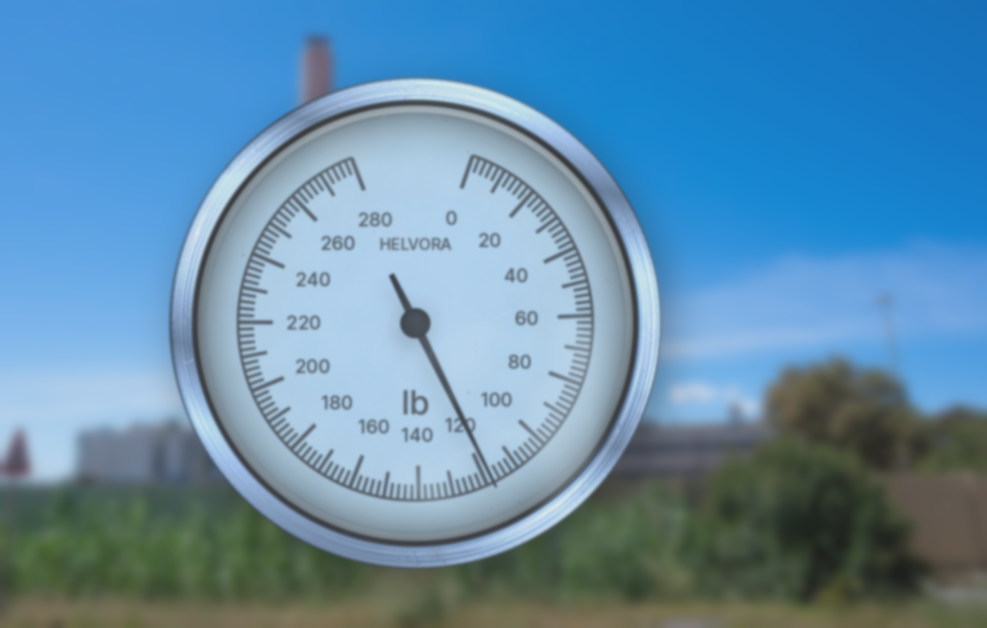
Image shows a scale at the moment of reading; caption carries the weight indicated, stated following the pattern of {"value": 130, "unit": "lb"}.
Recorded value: {"value": 118, "unit": "lb"}
